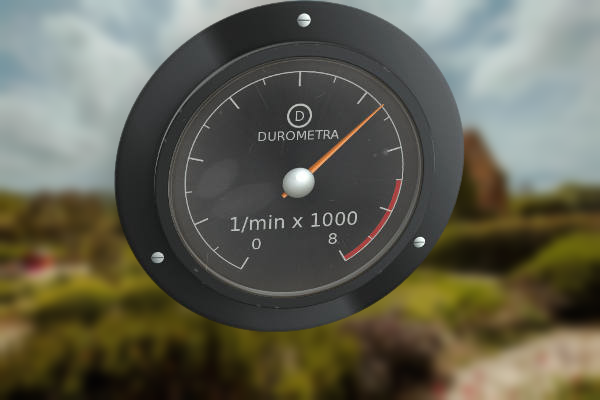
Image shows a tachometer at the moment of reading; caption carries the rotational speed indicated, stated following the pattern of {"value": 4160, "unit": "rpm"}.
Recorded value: {"value": 5250, "unit": "rpm"}
